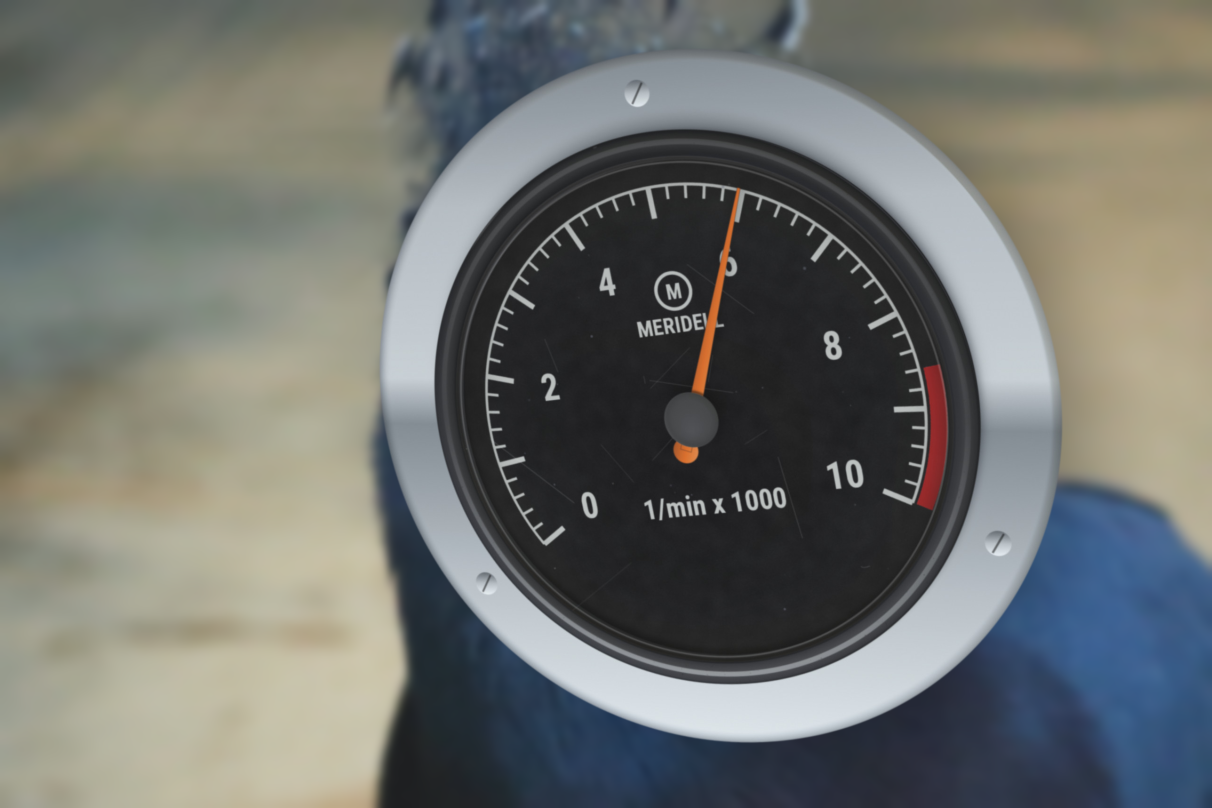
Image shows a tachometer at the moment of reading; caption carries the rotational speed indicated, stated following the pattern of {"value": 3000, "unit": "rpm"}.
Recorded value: {"value": 6000, "unit": "rpm"}
